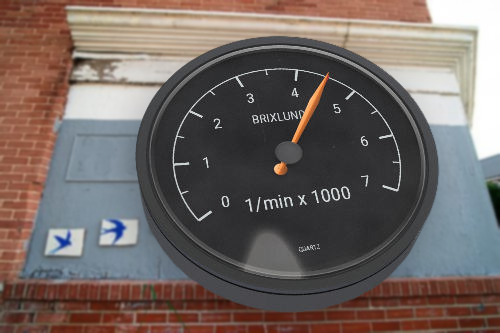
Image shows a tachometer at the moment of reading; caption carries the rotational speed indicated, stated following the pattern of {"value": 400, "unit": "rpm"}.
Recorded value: {"value": 4500, "unit": "rpm"}
